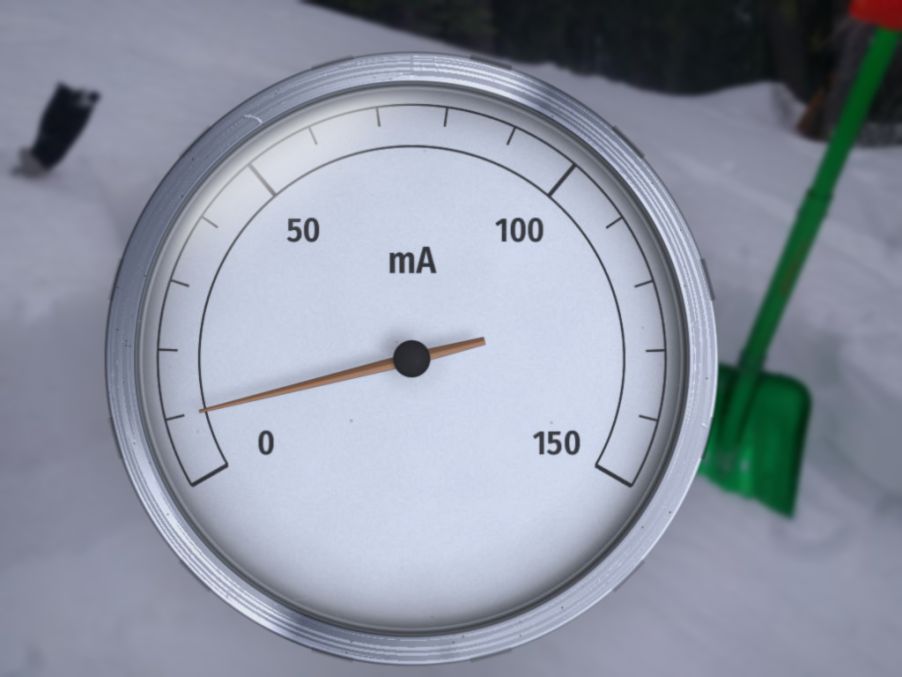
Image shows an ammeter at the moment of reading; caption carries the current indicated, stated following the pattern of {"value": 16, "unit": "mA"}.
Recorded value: {"value": 10, "unit": "mA"}
